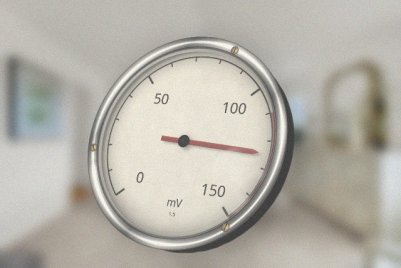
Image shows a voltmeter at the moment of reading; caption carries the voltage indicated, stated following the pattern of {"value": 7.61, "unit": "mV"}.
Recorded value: {"value": 125, "unit": "mV"}
